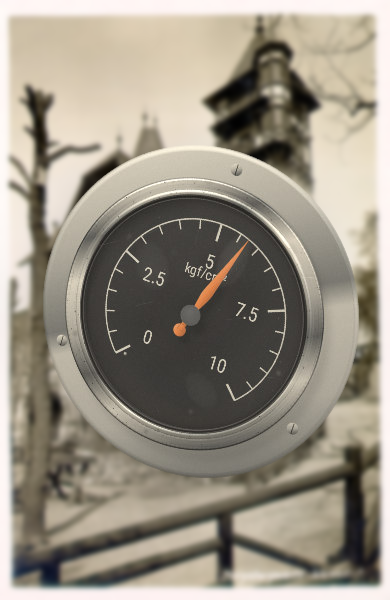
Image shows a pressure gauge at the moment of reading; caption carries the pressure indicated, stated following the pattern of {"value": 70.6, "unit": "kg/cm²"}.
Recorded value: {"value": 5.75, "unit": "kg/cm²"}
